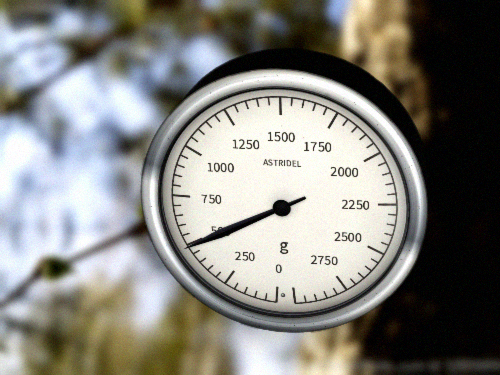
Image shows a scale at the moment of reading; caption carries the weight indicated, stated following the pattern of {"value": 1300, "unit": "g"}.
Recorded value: {"value": 500, "unit": "g"}
